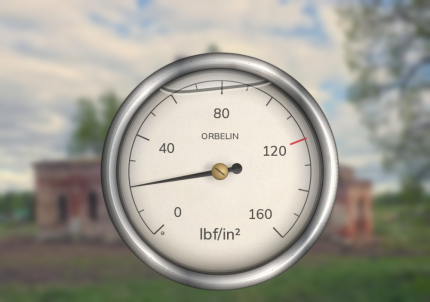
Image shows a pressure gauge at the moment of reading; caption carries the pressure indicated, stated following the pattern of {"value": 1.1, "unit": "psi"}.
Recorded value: {"value": 20, "unit": "psi"}
